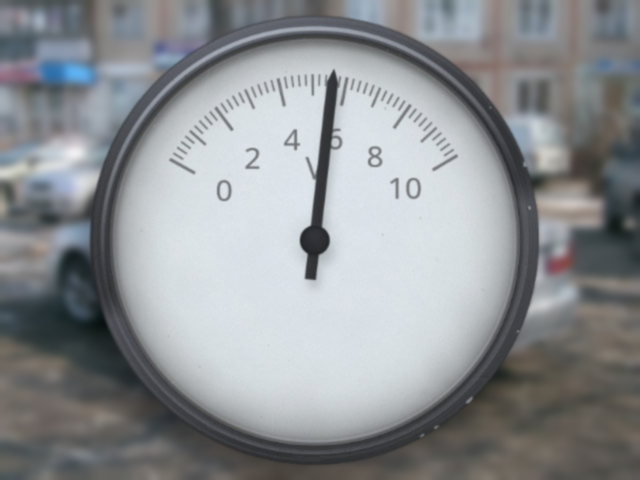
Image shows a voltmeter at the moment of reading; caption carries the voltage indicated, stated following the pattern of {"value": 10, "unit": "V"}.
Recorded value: {"value": 5.6, "unit": "V"}
